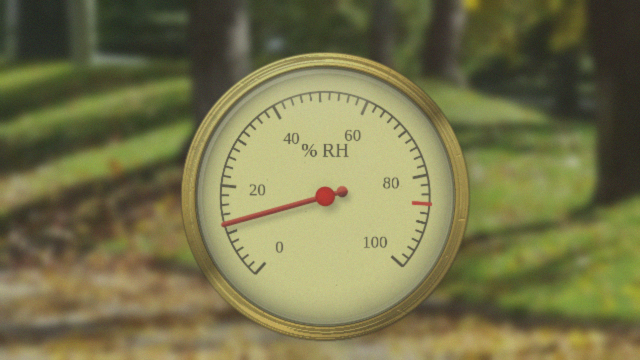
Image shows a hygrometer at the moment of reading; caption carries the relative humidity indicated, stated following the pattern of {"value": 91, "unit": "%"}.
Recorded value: {"value": 12, "unit": "%"}
